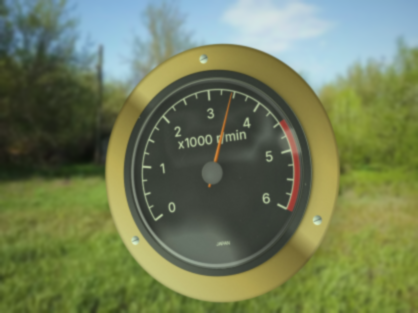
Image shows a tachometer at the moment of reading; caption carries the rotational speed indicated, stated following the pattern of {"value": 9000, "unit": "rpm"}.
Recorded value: {"value": 3500, "unit": "rpm"}
